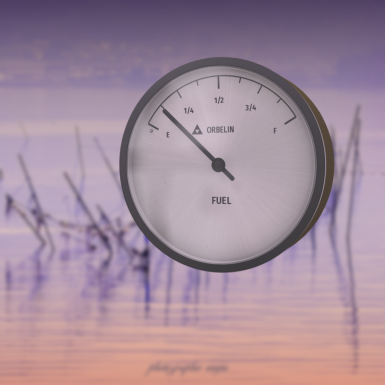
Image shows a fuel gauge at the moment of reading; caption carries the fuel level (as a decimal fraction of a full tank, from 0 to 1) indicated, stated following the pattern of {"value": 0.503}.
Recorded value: {"value": 0.125}
